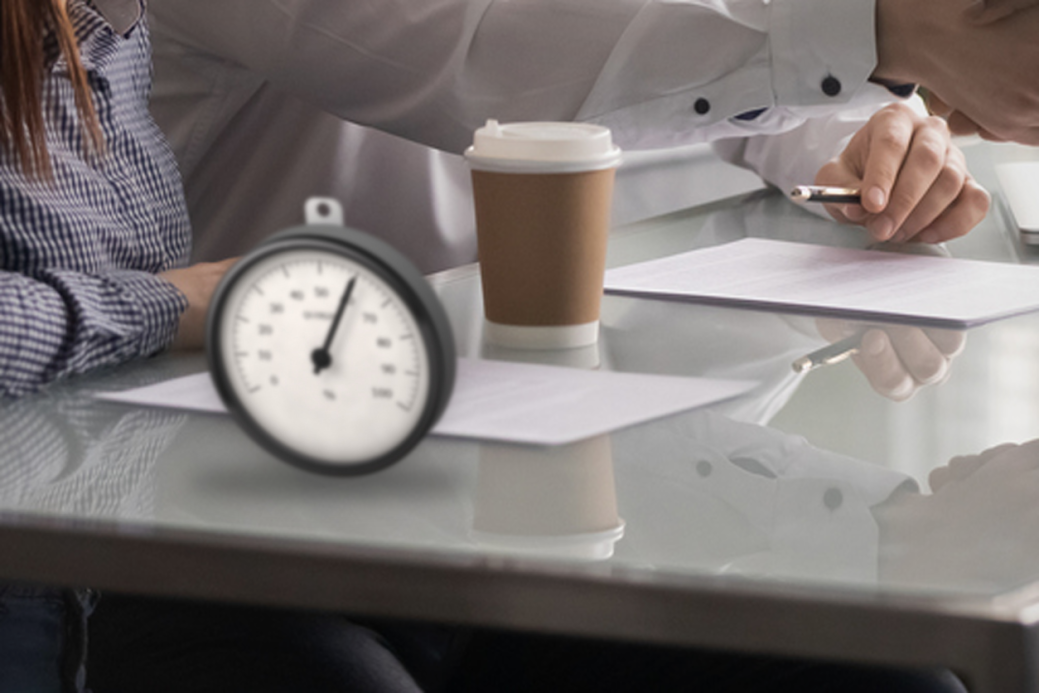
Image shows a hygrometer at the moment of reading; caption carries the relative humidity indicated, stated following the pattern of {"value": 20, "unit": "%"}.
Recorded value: {"value": 60, "unit": "%"}
